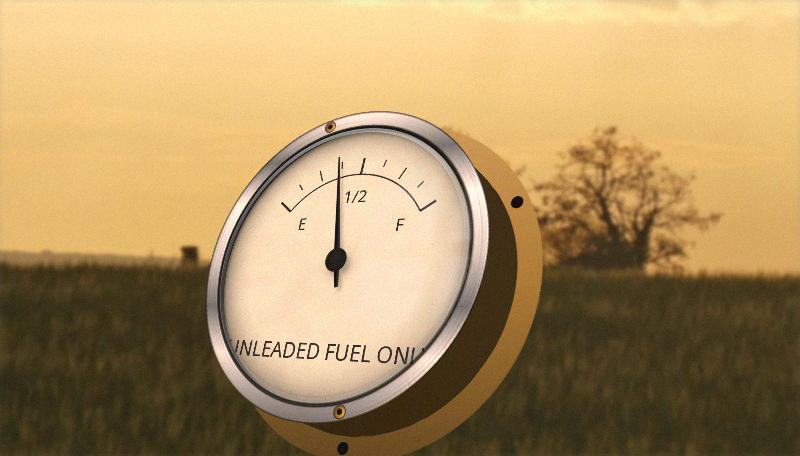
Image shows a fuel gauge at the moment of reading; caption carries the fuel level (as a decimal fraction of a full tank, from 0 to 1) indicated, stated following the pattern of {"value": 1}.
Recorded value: {"value": 0.375}
